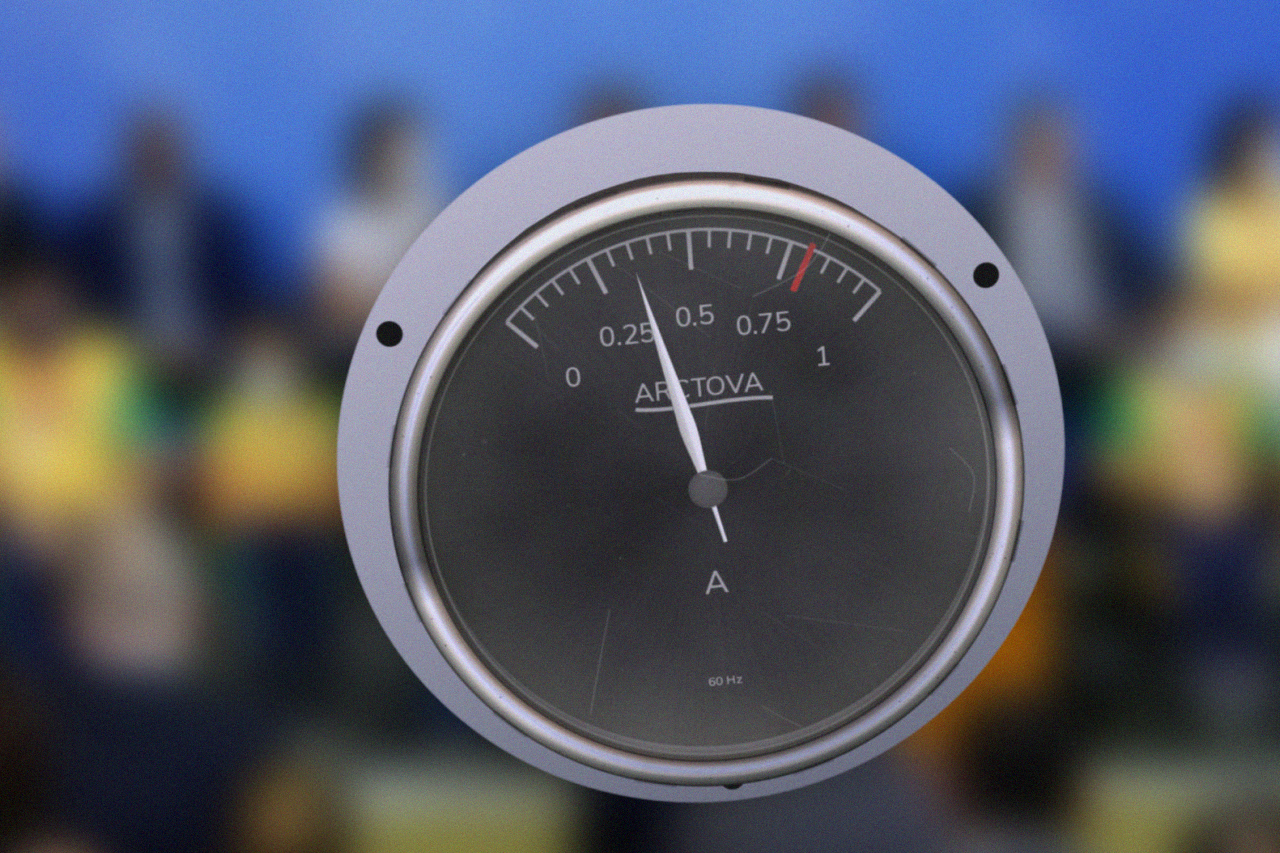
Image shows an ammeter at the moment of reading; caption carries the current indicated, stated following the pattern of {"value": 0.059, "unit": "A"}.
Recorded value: {"value": 0.35, "unit": "A"}
